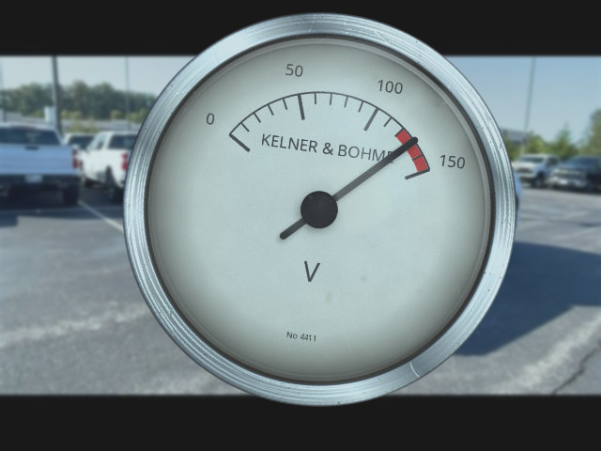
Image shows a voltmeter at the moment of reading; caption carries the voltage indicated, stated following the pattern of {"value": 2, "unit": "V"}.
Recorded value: {"value": 130, "unit": "V"}
